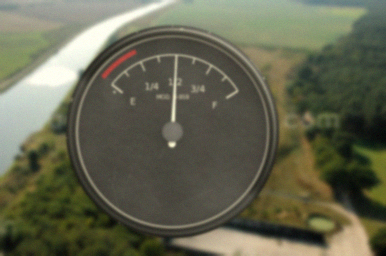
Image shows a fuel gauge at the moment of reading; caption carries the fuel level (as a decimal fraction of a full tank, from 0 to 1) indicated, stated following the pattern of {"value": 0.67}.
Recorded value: {"value": 0.5}
